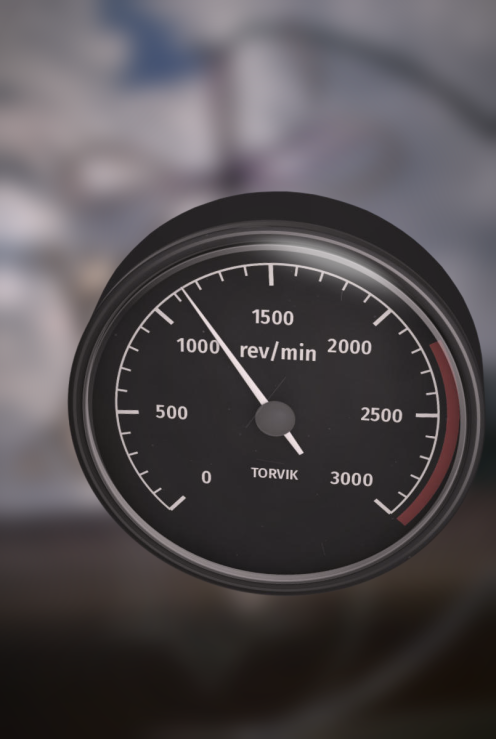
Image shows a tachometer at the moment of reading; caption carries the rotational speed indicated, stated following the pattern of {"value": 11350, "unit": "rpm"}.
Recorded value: {"value": 1150, "unit": "rpm"}
